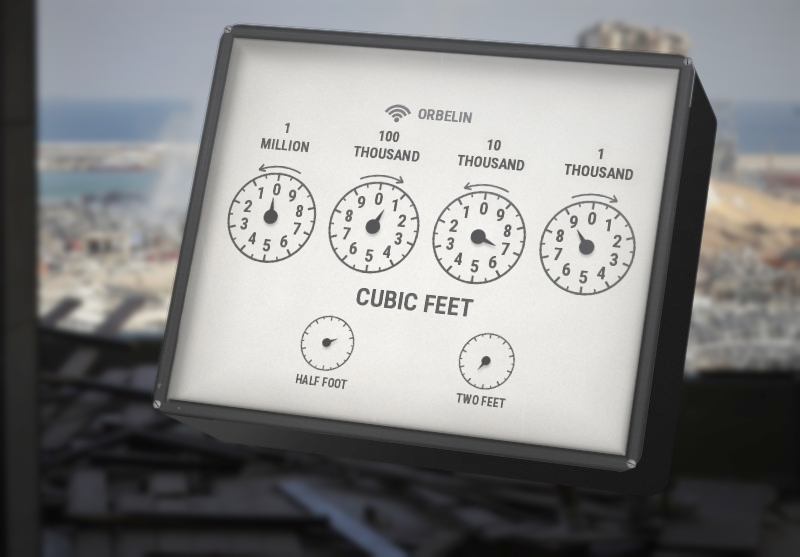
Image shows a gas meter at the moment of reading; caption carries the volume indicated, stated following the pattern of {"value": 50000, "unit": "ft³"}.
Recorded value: {"value": 6900, "unit": "ft³"}
